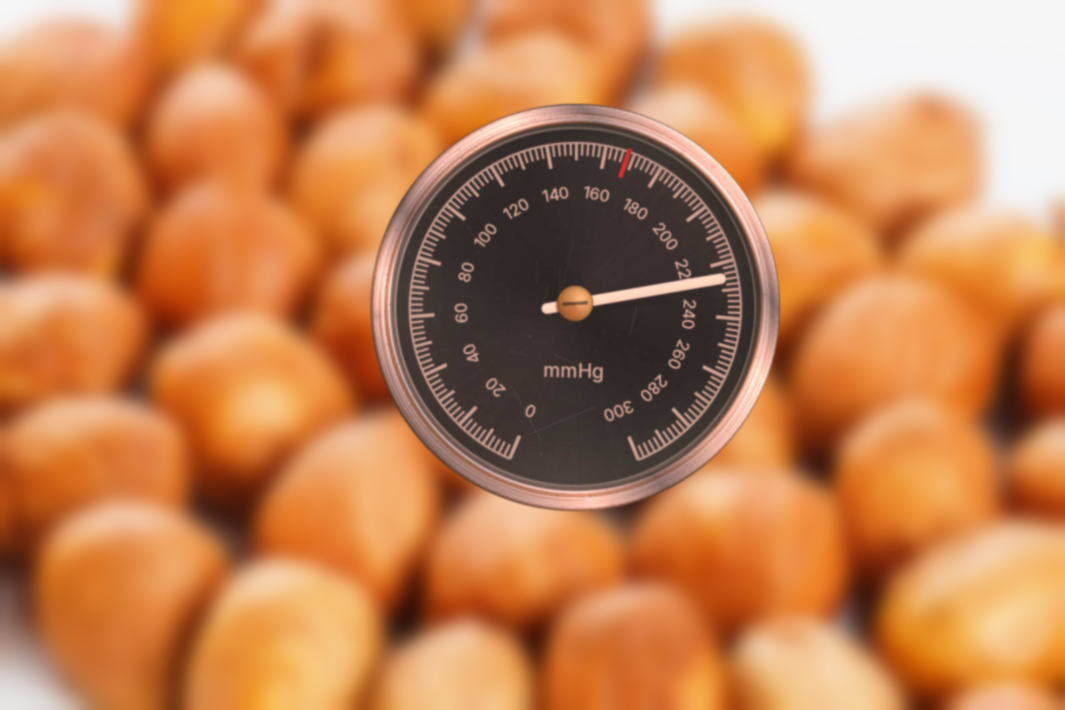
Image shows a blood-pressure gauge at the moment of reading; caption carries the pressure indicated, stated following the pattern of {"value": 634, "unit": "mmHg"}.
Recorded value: {"value": 226, "unit": "mmHg"}
